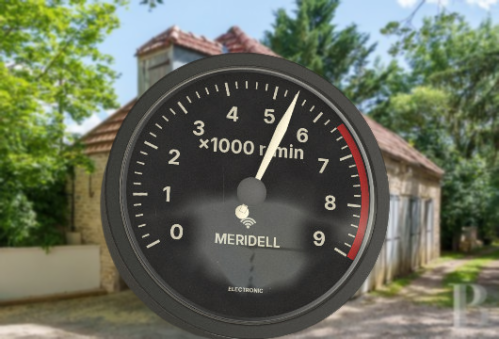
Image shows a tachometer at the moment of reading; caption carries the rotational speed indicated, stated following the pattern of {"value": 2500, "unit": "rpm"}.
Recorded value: {"value": 5400, "unit": "rpm"}
